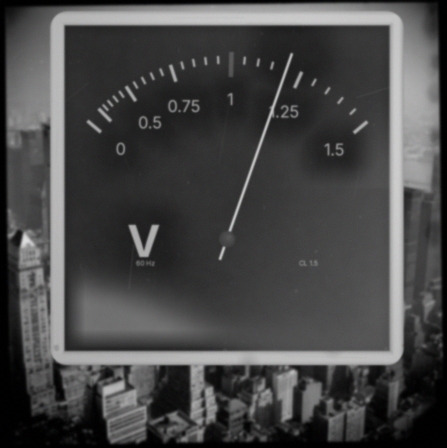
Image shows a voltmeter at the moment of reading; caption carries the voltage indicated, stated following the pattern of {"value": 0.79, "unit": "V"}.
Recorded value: {"value": 1.2, "unit": "V"}
